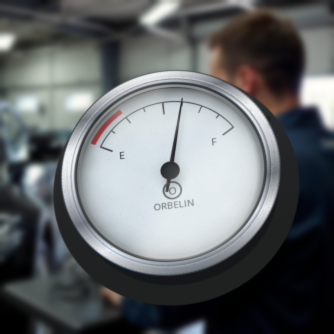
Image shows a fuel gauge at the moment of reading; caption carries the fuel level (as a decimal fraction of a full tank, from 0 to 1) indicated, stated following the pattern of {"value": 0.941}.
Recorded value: {"value": 0.625}
